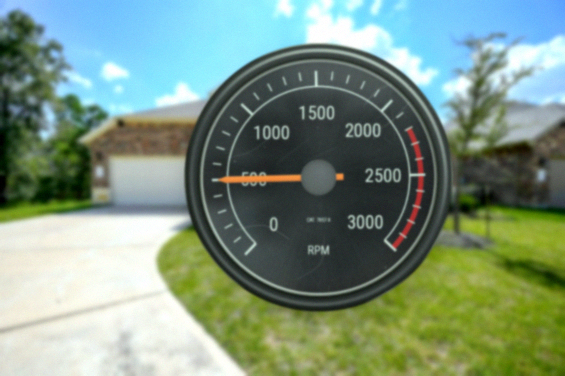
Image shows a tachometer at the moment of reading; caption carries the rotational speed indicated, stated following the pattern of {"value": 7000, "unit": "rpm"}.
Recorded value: {"value": 500, "unit": "rpm"}
